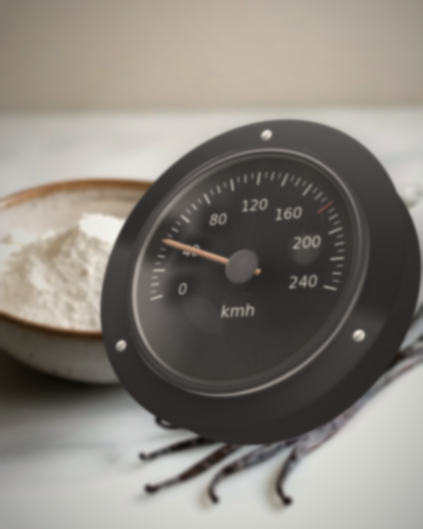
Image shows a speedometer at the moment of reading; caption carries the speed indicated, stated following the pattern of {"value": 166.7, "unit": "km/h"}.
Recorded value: {"value": 40, "unit": "km/h"}
